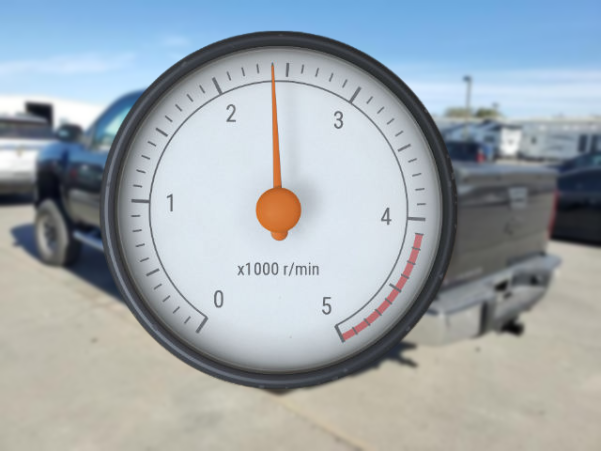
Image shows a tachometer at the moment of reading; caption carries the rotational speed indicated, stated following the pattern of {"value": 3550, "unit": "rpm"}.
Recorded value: {"value": 2400, "unit": "rpm"}
